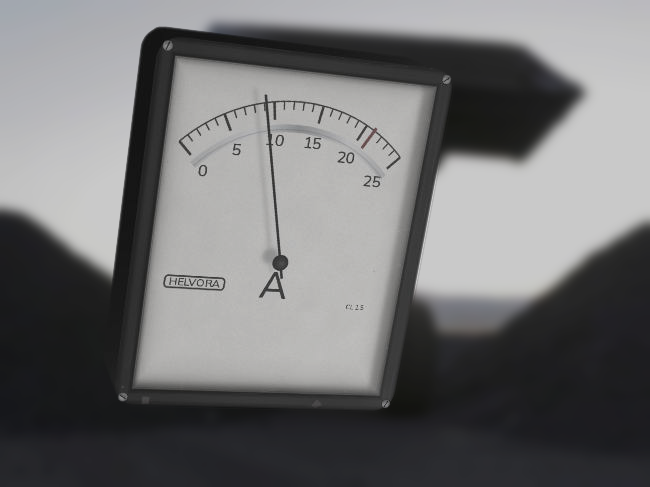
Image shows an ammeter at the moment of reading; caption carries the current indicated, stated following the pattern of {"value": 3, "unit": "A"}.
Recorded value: {"value": 9, "unit": "A"}
